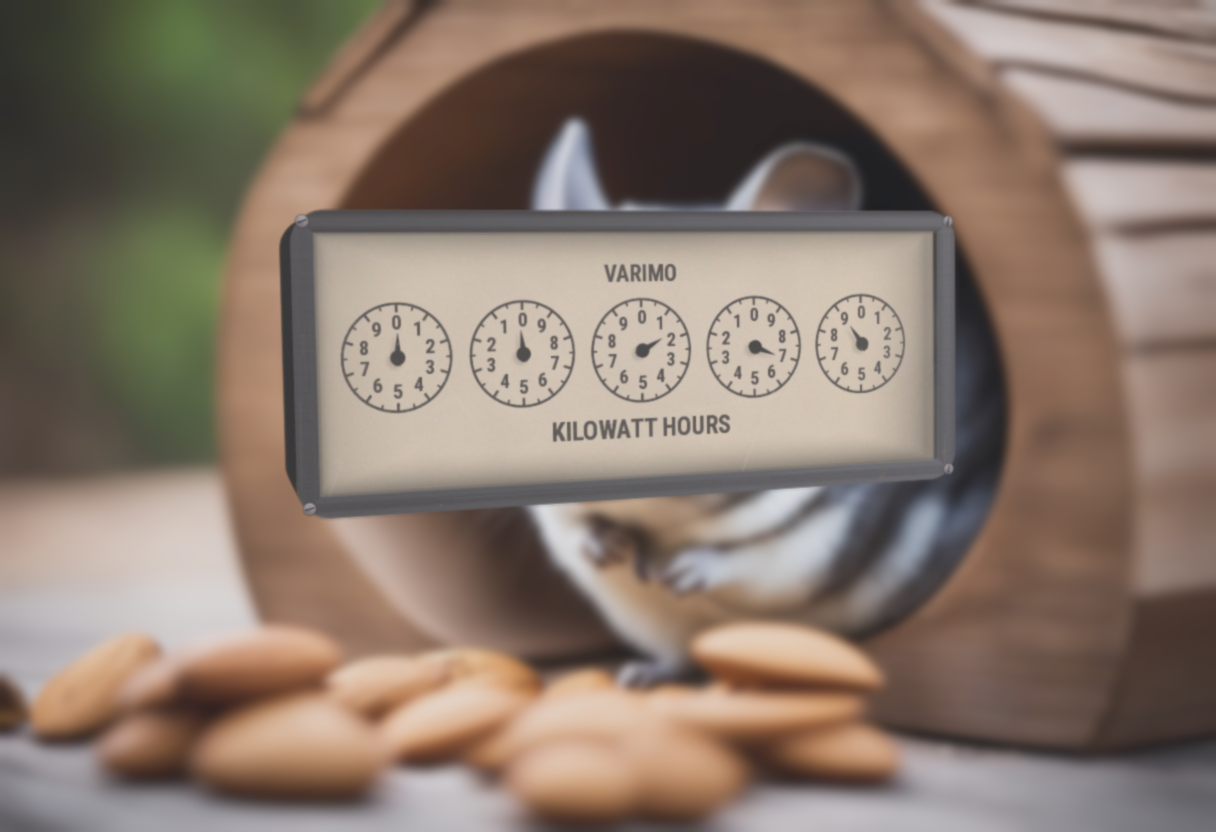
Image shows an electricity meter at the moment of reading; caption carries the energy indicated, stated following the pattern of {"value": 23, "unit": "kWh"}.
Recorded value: {"value": 169, "unit": "kWh"}
